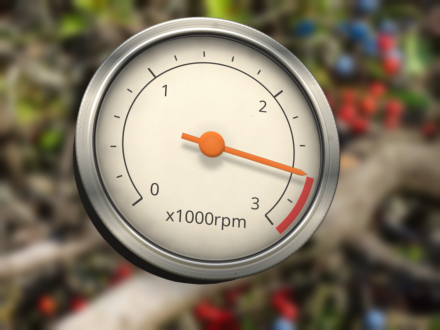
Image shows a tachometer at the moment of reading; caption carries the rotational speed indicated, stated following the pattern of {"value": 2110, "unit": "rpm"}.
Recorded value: {"value": 2600, "unit": "rpm"}
